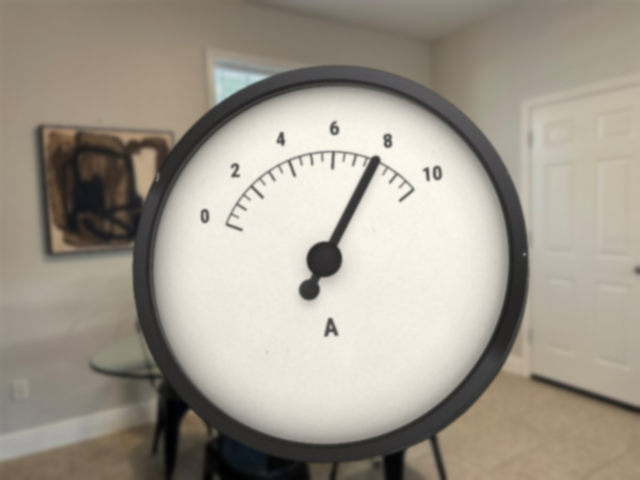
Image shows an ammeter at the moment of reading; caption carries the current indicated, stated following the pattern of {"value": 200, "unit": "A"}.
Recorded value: {"value": 8, "unit": "A"}
